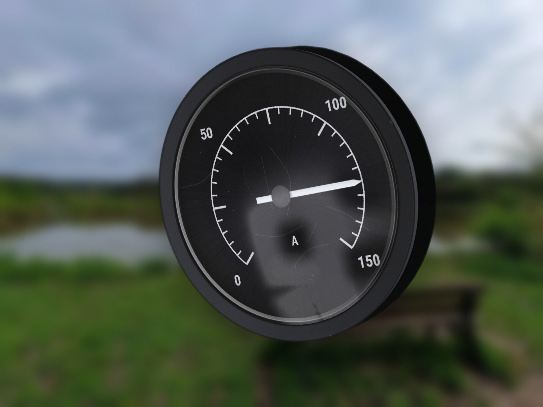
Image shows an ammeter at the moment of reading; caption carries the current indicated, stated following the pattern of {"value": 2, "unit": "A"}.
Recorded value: {"value": 125, "unit": "A"}
